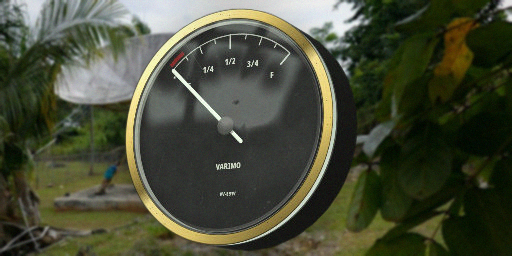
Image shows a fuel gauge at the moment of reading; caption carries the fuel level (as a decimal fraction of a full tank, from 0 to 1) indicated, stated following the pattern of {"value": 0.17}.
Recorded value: {"value": 0}
